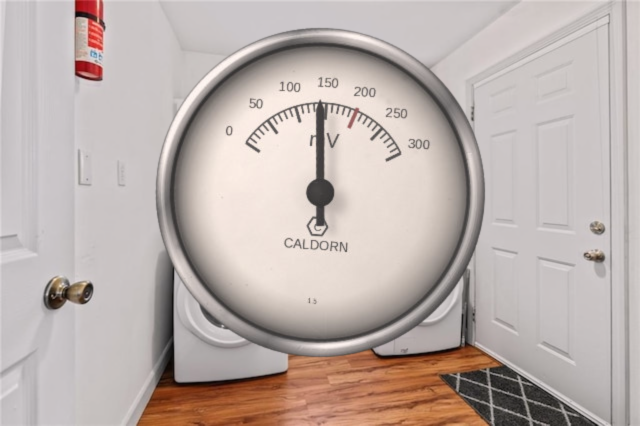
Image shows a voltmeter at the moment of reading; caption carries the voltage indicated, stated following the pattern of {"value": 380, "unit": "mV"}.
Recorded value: {"value": 140, "unit": "mV"}
